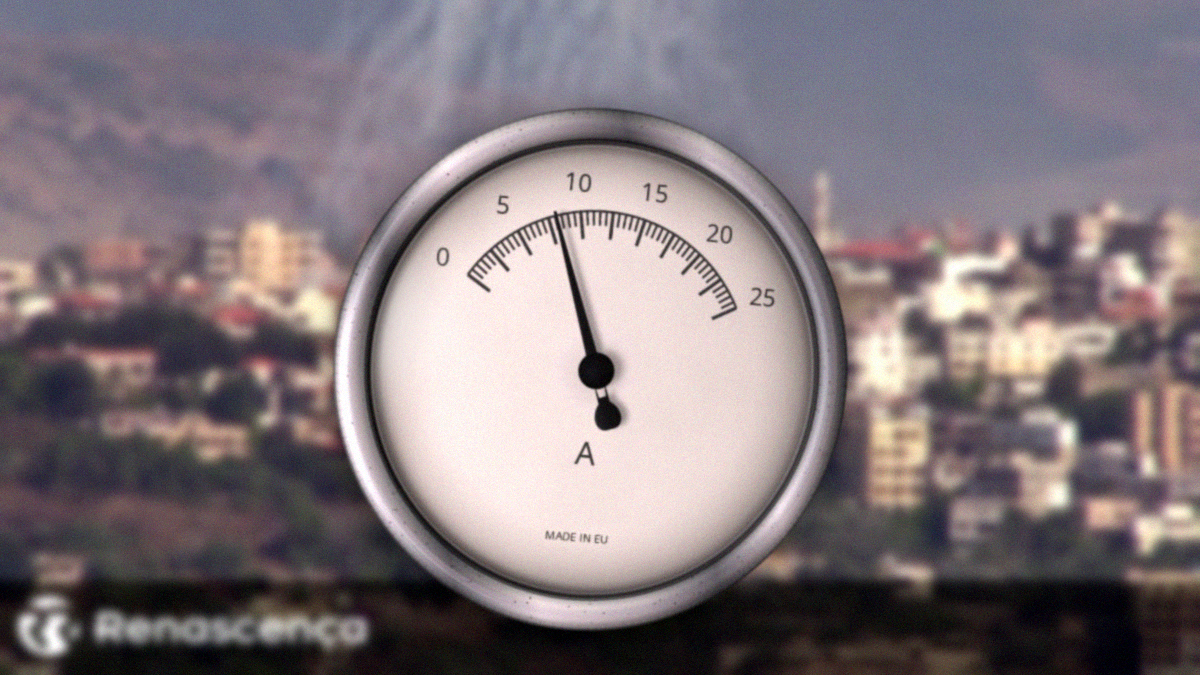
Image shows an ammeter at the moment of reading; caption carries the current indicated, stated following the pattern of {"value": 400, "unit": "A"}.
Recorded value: {"value": 8, "unit": "A"}
